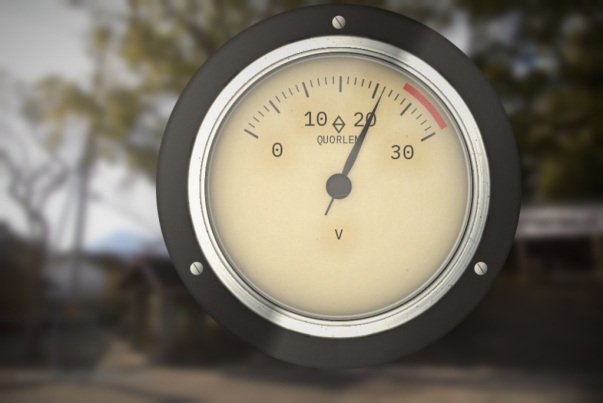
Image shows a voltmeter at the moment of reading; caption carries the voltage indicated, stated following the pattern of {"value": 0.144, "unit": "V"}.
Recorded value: {"value": 21, "unit": "V"}
